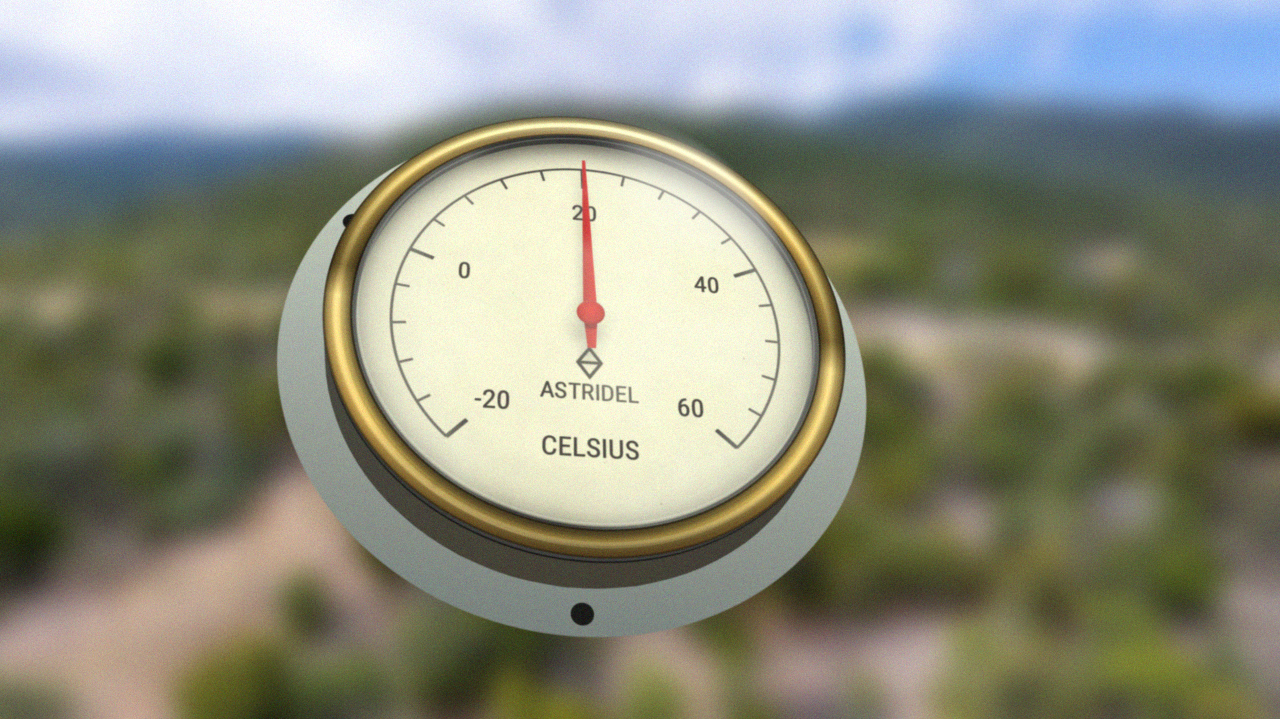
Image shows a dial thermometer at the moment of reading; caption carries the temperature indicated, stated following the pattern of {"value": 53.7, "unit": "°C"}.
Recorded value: {"value": 20, "unit": "°C"}
